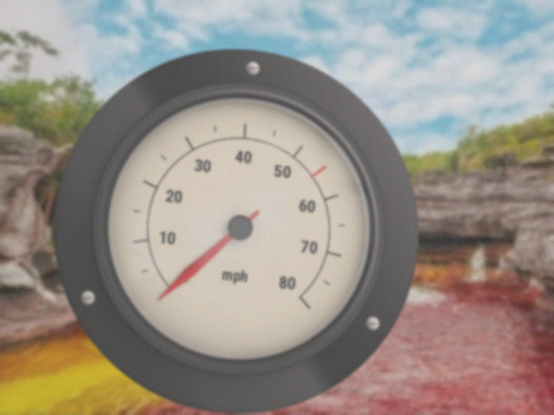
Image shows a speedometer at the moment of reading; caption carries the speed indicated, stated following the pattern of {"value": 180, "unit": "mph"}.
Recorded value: {"value": 0, "unit": "mph"}
